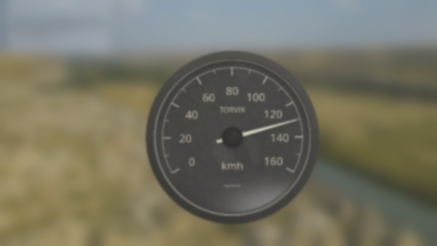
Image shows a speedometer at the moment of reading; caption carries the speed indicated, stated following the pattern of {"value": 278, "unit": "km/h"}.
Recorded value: {"value": 130, "unit": "km/h"}
